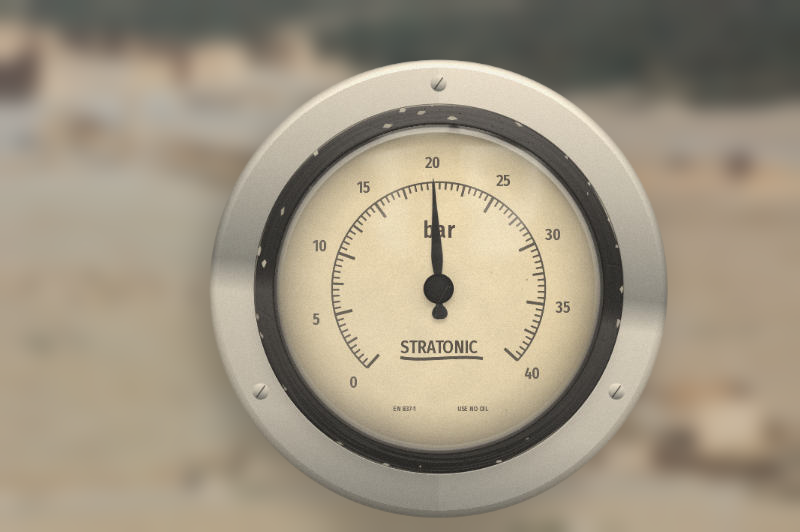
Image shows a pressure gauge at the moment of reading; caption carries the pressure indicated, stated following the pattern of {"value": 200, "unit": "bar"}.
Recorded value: {"value": 20, "unit": "bar"}
